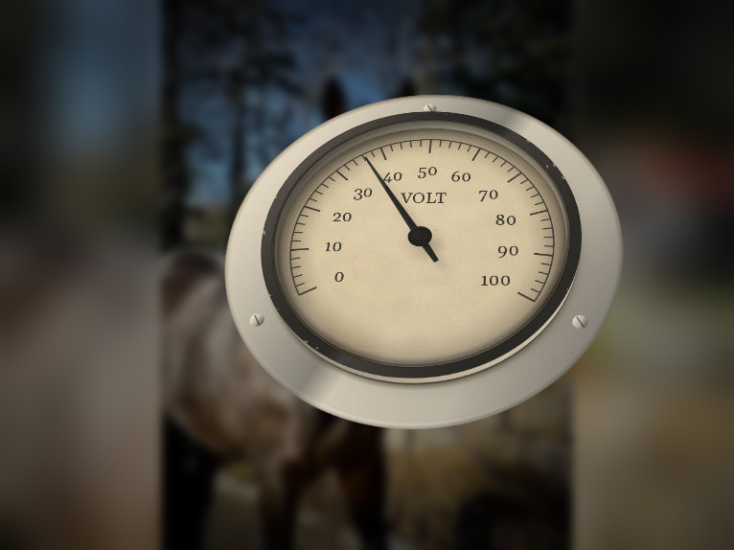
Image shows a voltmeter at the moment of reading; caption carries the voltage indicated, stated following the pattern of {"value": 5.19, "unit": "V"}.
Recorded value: {"value": 36, "unit": "V"}
